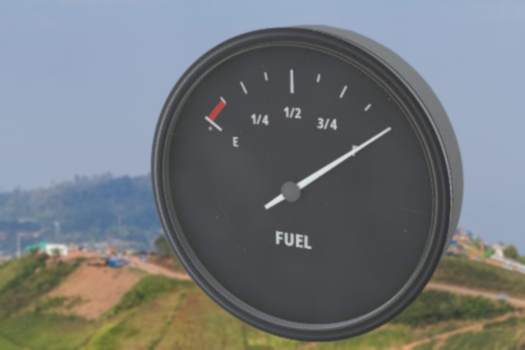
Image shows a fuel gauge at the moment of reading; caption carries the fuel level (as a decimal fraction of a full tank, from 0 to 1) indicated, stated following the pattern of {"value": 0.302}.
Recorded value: {"value": 1}
